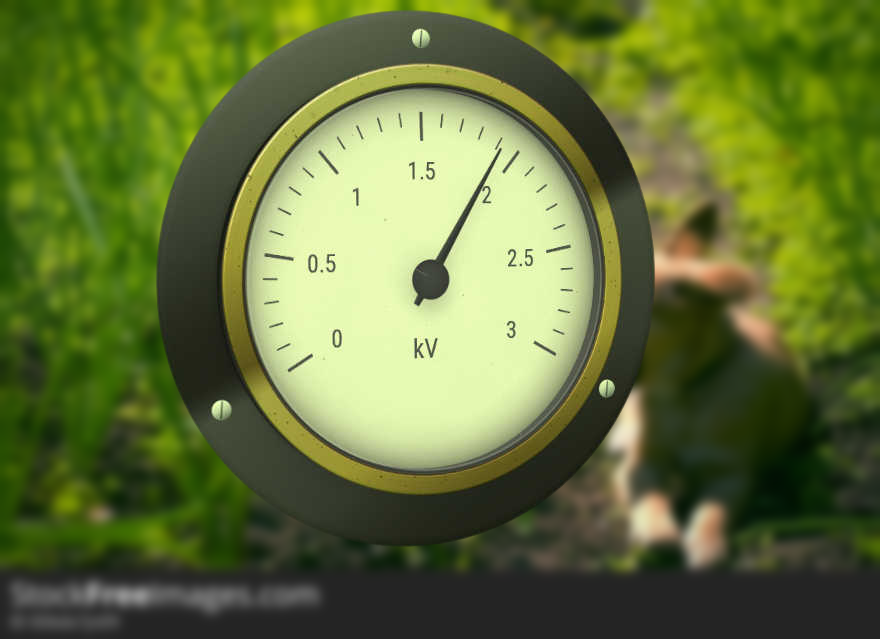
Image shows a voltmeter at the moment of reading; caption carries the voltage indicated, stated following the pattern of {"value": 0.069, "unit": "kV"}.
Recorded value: {"value": 1.9, "unit": "kV"}
